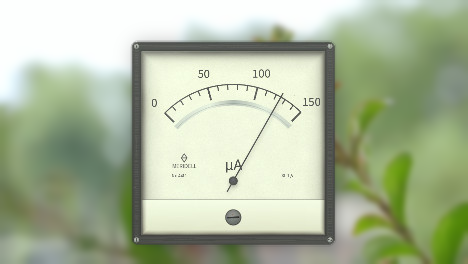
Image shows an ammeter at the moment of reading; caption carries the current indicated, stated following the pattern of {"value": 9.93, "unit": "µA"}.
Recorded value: {"value": 125, "unit": "µA"}
